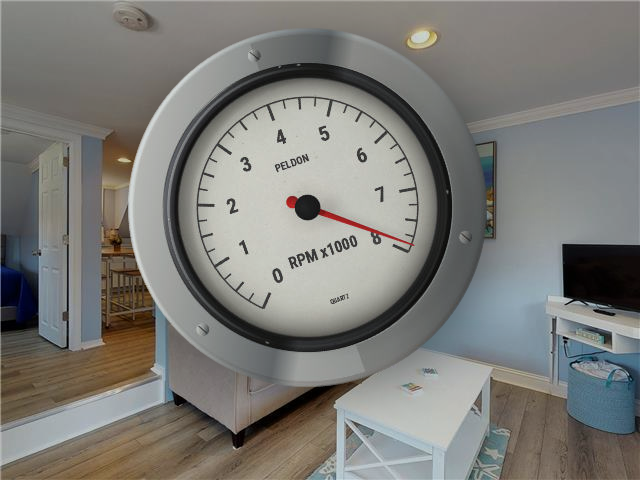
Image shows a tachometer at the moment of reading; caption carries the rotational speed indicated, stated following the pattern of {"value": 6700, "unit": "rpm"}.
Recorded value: {"value": 7875, "unit": "rpm"}
